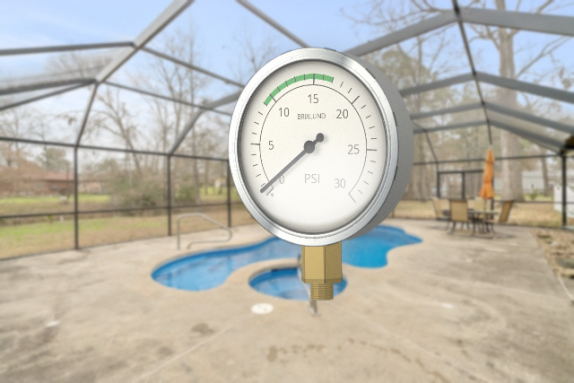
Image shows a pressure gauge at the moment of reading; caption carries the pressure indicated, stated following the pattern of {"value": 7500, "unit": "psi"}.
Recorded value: {"value": 0.5, "unit": "psi"}
